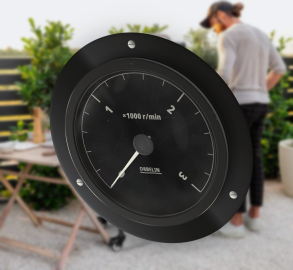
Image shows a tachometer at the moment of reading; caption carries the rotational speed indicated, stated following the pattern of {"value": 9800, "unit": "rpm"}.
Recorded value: {"value": 0, "unit": "rpm"}
